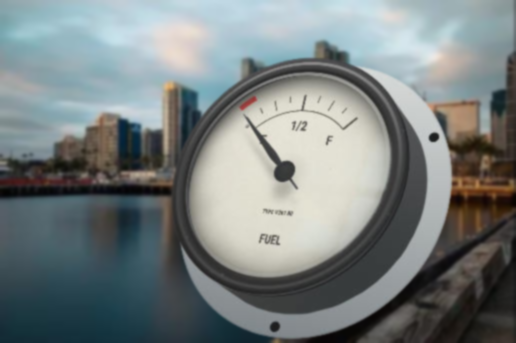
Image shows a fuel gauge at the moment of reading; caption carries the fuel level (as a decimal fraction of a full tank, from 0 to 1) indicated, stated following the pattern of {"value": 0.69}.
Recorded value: {"value": 0}
